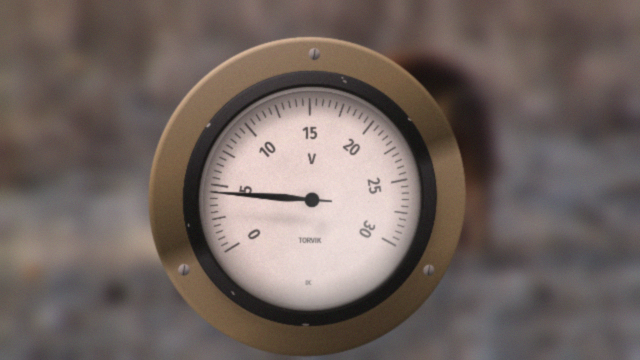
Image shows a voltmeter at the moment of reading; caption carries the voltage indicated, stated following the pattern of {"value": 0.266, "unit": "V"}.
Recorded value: {"value": 4.5, "unit": "V"}
